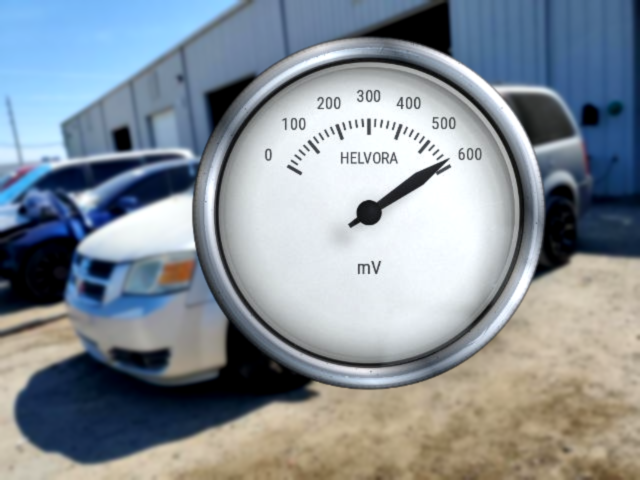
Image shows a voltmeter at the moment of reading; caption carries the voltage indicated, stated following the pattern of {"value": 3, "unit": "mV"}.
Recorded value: {"value": 580, "unit": "mV"}
